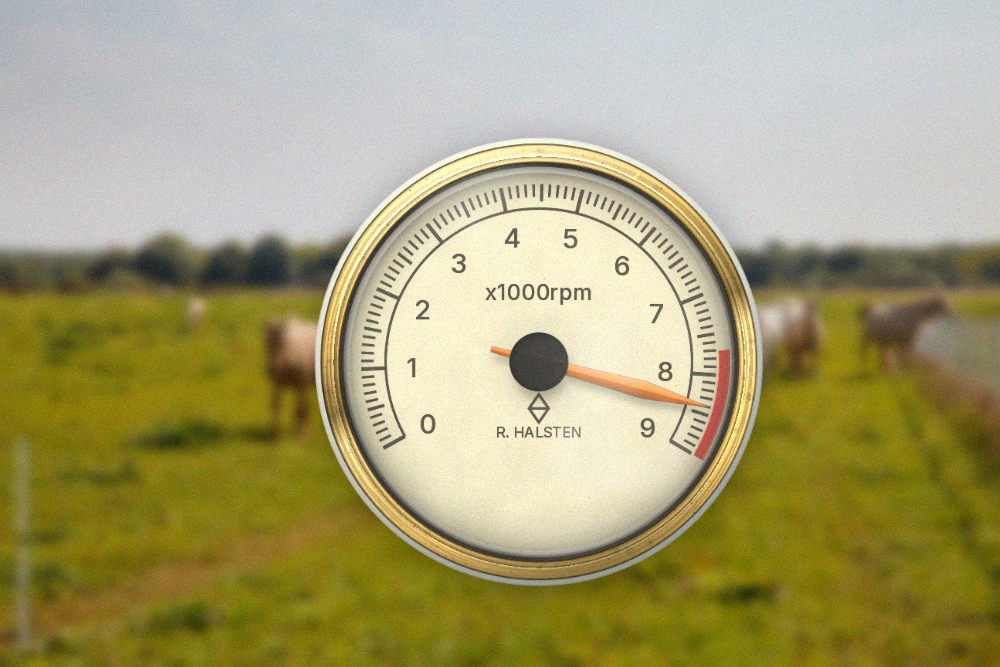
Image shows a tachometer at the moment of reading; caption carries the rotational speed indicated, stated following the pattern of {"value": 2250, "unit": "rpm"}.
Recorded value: {"value": 8400, "unit": "rpm"}
